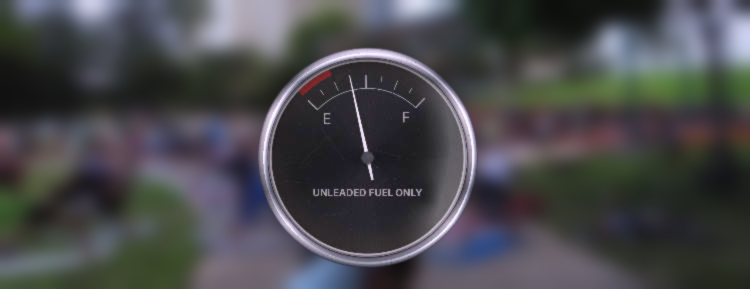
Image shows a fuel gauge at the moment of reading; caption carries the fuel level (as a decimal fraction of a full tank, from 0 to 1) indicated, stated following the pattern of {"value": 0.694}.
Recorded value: {"value": 0.375}
